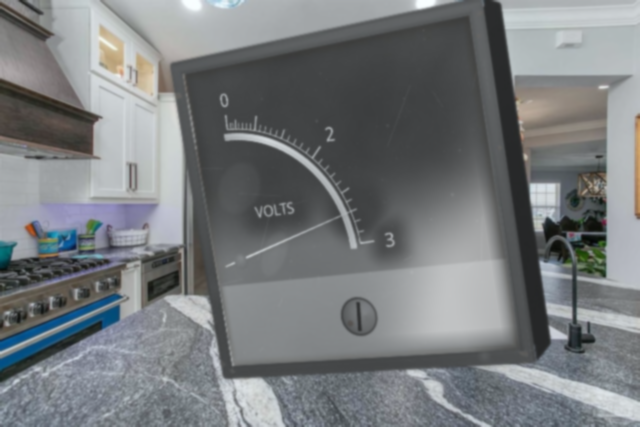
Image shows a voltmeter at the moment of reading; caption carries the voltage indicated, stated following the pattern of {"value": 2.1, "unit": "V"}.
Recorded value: {"value": 2.7, "unit": "V"}
